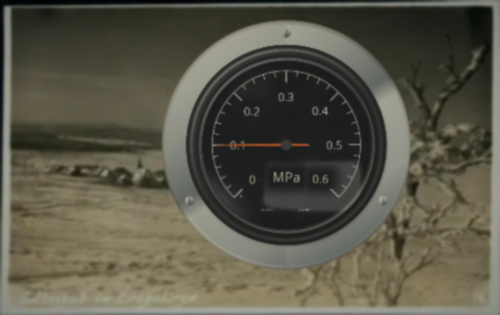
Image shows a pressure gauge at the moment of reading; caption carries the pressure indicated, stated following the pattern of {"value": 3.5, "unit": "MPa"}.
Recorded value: {"value": 0.1, "unit": "MPa"}
